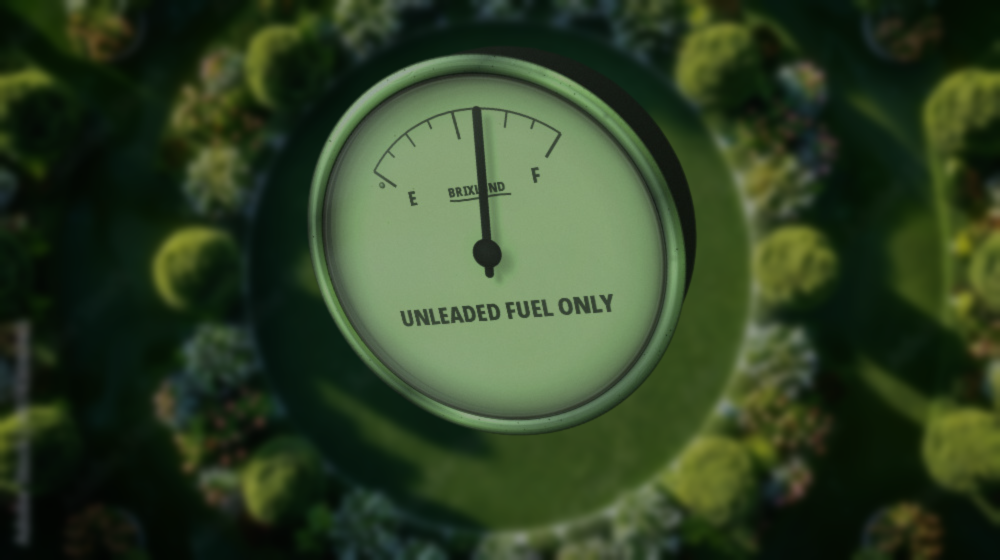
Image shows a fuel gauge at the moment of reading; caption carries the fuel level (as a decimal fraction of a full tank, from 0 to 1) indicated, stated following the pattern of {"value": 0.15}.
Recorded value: {"value": 0.625}
